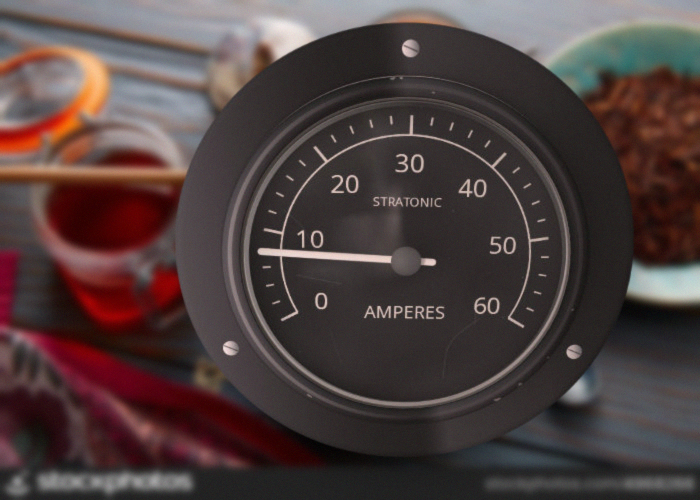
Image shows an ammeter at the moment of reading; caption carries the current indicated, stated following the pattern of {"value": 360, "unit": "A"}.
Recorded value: {"value": 8, "unit": "A"}
